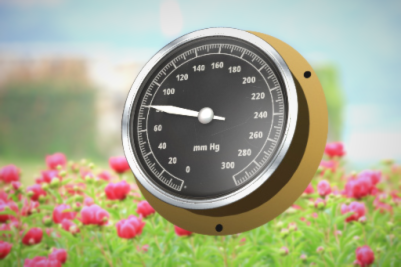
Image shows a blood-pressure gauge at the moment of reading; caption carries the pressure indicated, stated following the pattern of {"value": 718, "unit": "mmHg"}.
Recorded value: {"value": 80, "unit": "mmHg"}
